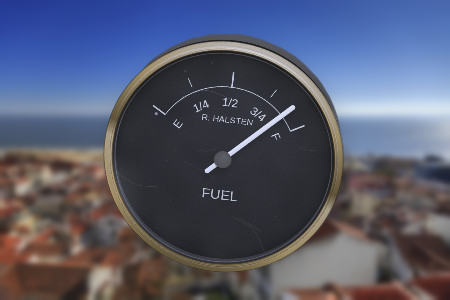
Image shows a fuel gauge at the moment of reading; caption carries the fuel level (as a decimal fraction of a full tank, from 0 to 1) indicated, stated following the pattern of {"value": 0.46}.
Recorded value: {"value": 0.875}
